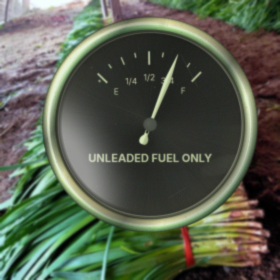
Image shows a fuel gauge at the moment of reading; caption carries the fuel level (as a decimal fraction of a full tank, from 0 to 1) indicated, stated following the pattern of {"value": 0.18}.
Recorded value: {"value": 0.75}
